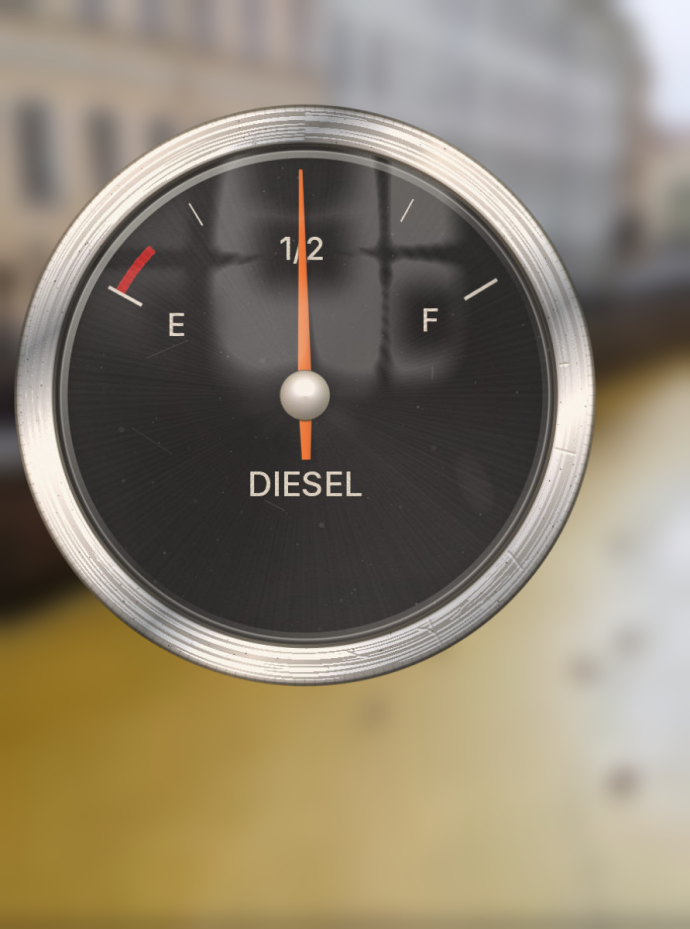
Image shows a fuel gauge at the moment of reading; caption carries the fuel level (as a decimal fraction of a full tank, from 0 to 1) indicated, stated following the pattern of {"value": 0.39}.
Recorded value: {"value": 0.5}
